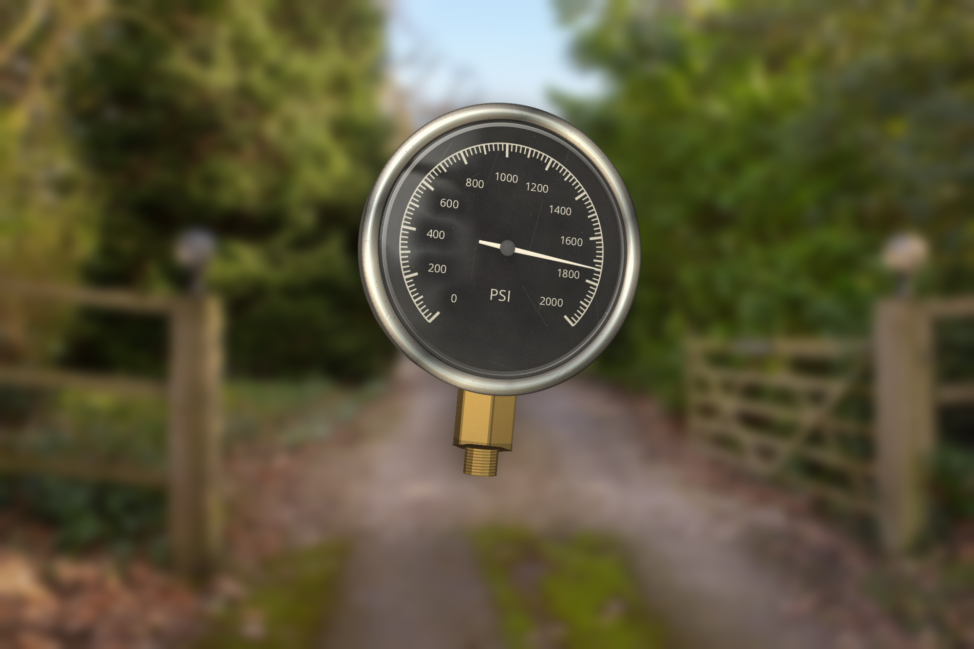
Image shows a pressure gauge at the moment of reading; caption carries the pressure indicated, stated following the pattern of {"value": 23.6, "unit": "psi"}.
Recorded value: {"value": 1740, "unit": "psi"}
